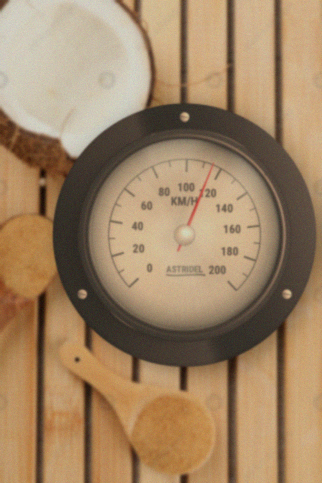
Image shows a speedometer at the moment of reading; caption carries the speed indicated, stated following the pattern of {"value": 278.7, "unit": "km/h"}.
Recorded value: {"value": 115, "unit": "km/h"}
